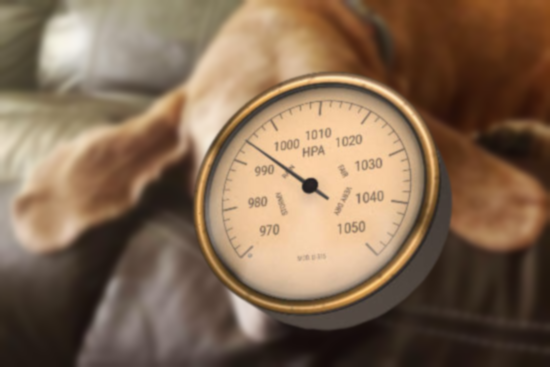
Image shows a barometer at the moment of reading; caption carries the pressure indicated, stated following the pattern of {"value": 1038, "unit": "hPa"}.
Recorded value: {"value": 994, "unit": "hPa"}
